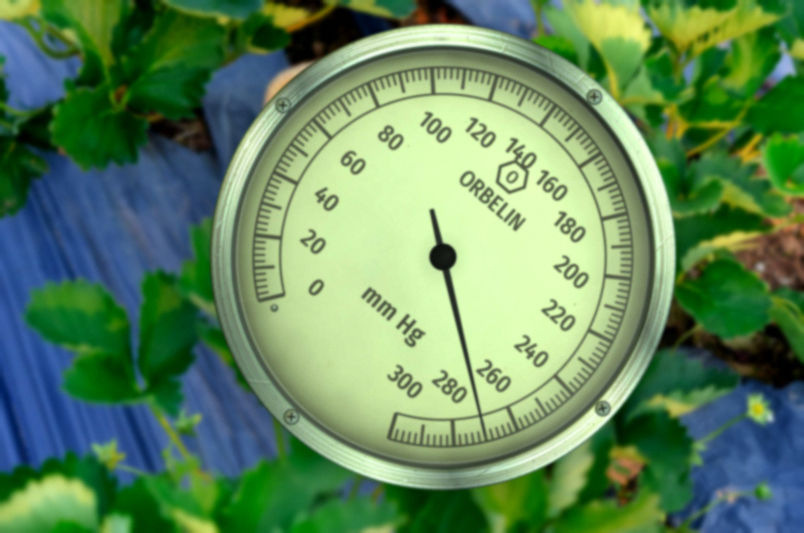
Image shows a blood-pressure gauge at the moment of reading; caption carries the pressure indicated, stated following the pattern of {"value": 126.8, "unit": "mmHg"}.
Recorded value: {"value": 270, "unit": "mmHg"}
